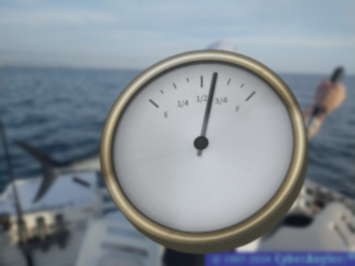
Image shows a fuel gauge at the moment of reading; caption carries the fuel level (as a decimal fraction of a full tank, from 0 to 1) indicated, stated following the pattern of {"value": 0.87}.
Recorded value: {"value": 0.625}
